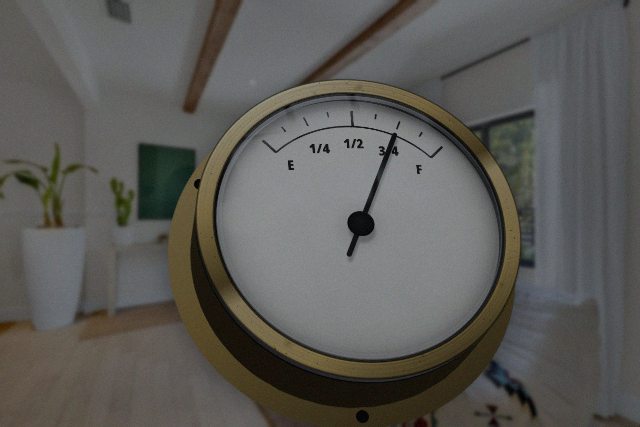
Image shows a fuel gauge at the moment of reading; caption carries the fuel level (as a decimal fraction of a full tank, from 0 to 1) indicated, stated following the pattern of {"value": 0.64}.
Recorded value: {"value": 0.75}
